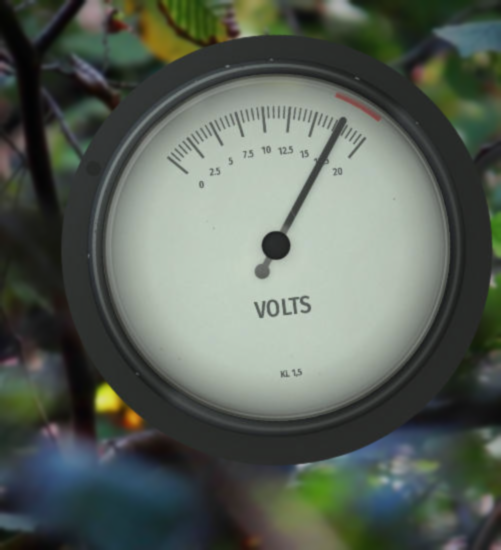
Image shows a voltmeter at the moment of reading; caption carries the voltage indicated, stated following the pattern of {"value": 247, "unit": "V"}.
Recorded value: {"value": 17.5, "unit": "V"}
